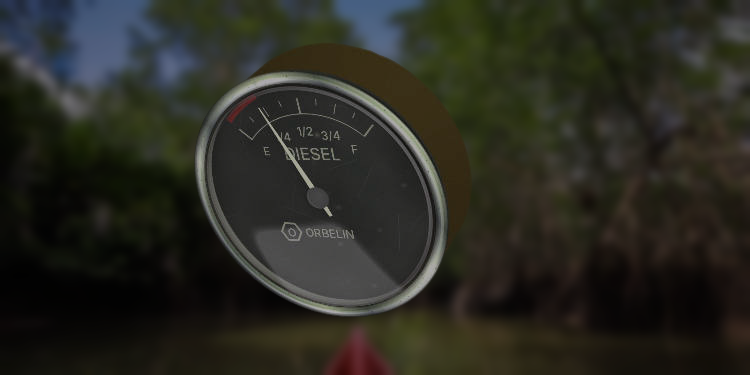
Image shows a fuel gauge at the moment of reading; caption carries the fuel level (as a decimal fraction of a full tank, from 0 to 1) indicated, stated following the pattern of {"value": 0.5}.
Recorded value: {"value": 0.25}
